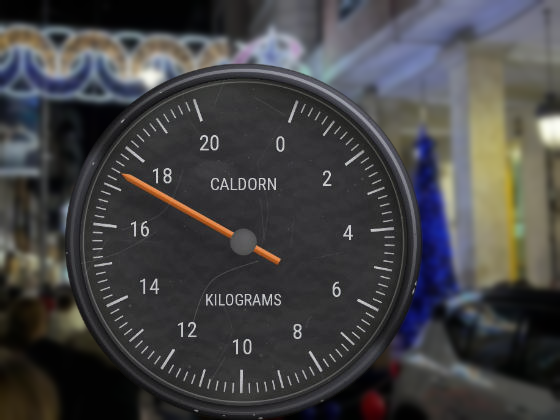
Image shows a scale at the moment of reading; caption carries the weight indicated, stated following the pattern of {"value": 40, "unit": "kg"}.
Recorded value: {"value": 17.4, "unit": "kg"}
